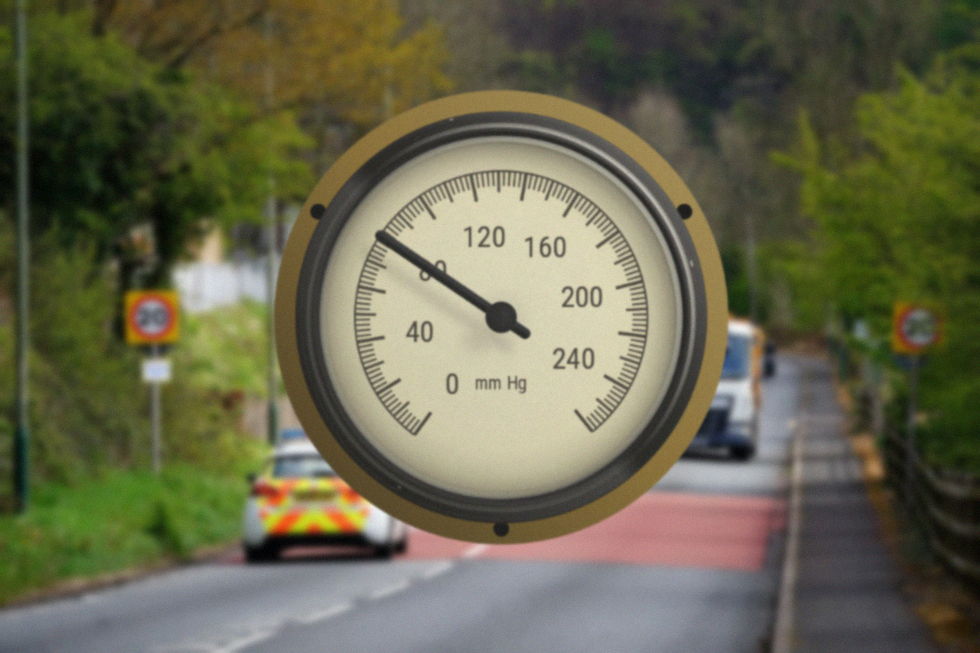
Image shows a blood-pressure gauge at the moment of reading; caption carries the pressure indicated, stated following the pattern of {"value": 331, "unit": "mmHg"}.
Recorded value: {"value": 80, "unit": "mmHg"}
